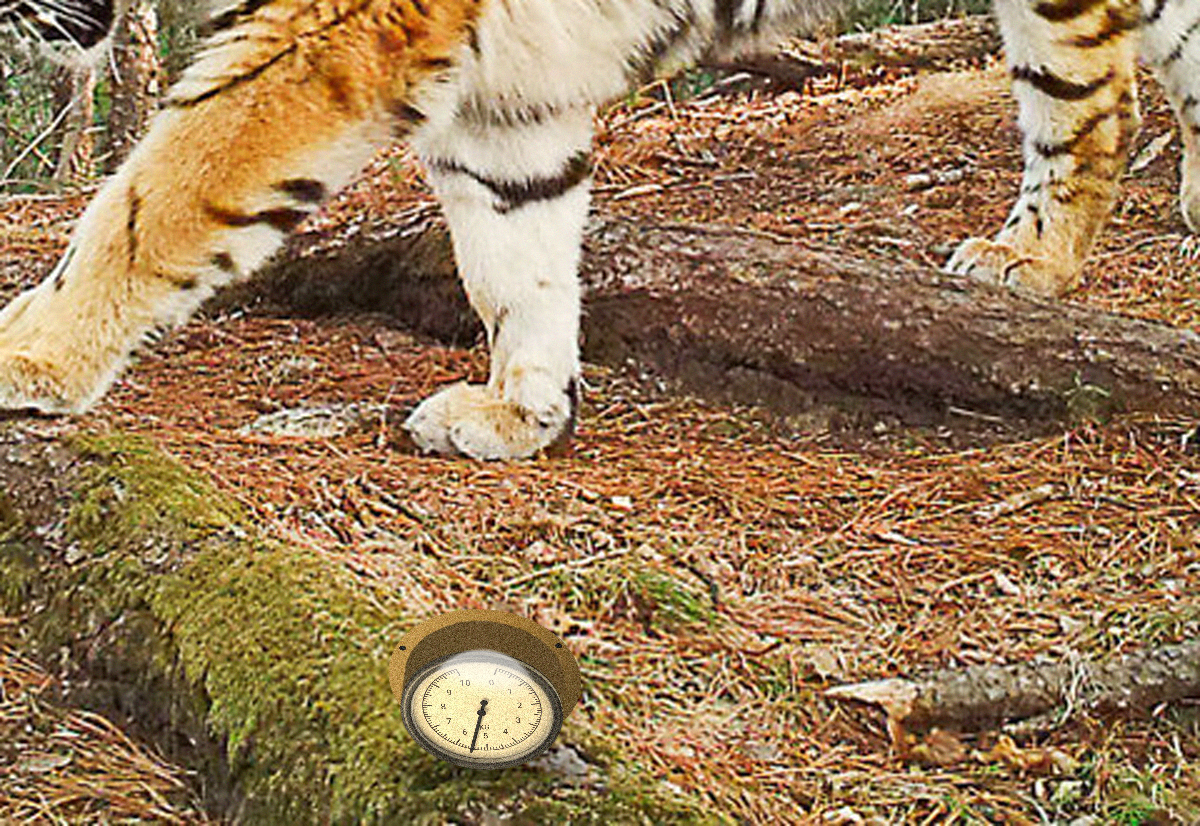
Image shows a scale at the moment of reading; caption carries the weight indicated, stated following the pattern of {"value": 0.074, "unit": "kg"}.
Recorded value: {"value": 5.5, "unit": "kg"}
